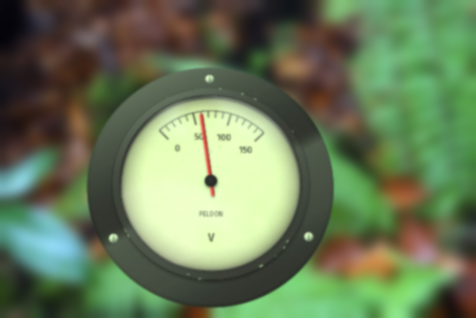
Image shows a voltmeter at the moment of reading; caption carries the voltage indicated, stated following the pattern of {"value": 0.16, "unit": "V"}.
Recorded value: {"value": 60, "unit": "V"}
